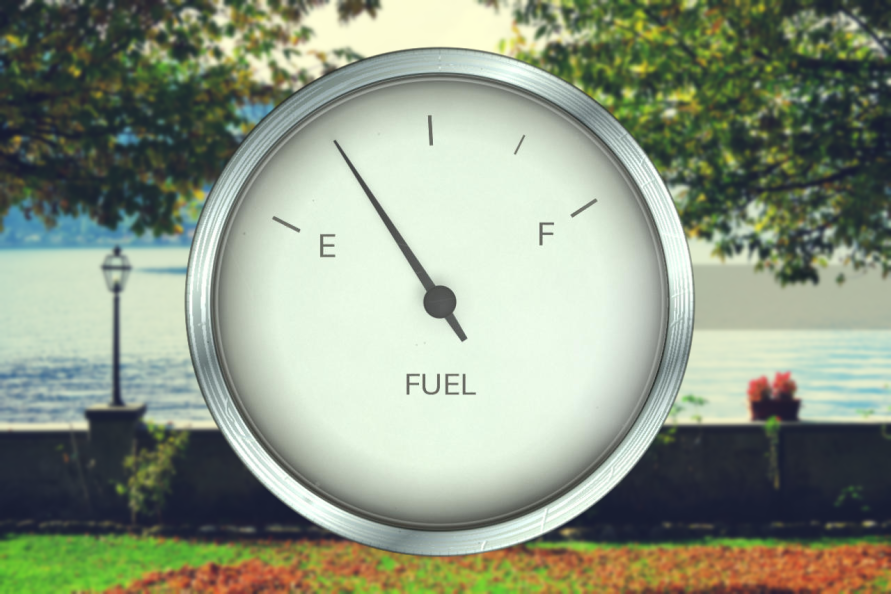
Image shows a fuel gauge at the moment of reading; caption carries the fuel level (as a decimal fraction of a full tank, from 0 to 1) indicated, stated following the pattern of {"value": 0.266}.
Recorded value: {"value": 0.25}
